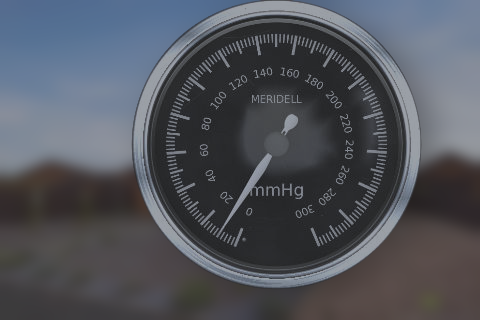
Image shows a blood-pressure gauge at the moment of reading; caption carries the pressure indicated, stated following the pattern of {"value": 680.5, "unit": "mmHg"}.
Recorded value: {"value": 10, "unit": "mmHg"}
